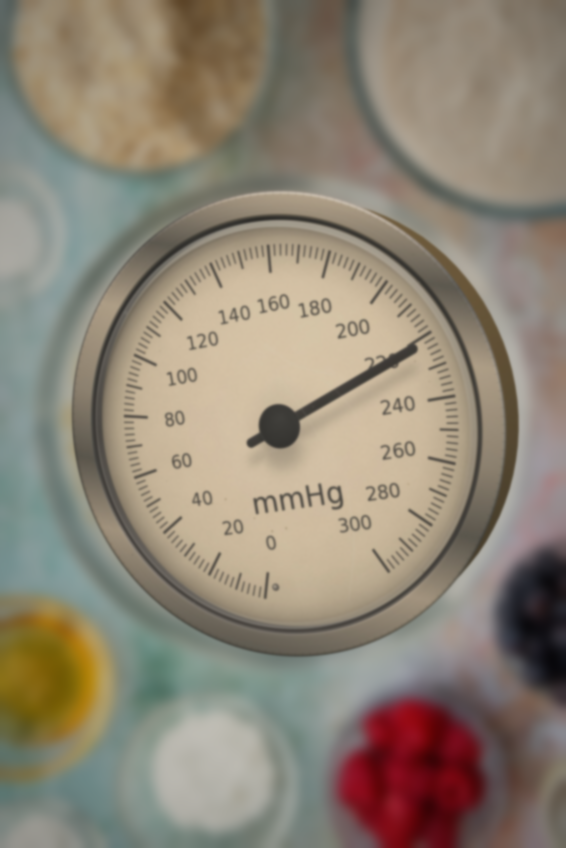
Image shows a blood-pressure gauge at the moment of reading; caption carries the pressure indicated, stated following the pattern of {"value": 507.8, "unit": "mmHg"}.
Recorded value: {"value": 222, "unit": "mmHg"}
